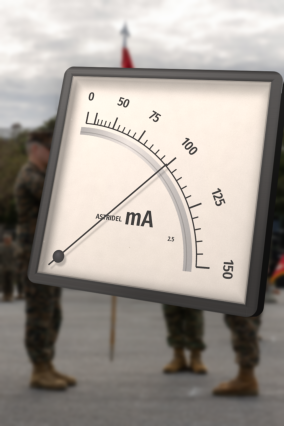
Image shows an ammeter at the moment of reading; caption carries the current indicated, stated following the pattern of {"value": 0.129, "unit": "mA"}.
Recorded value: {"value": 100, "unit": "mA"}
